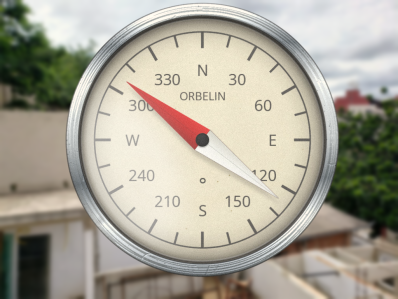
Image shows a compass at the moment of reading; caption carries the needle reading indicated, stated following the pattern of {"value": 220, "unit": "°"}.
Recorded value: {"value": 307.5, "unit": "°"}
